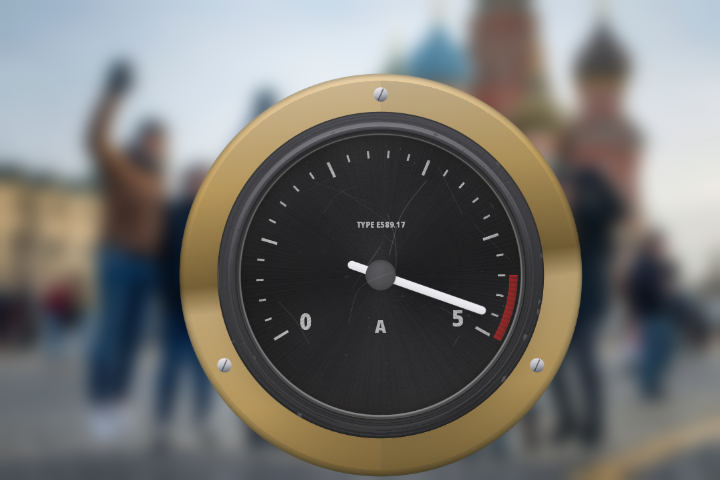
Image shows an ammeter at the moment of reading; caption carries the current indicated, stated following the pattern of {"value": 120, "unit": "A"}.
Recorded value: {"value": 4.8, "unit": "A"}
